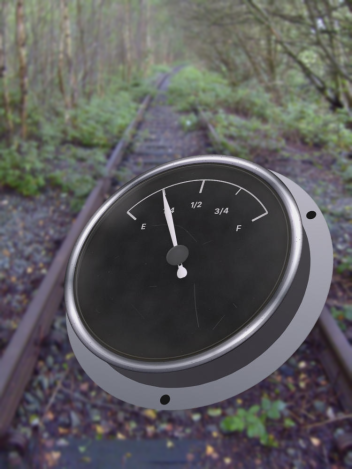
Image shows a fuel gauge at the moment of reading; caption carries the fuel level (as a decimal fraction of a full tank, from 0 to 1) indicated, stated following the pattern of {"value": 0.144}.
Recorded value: {"value": 0.25}
